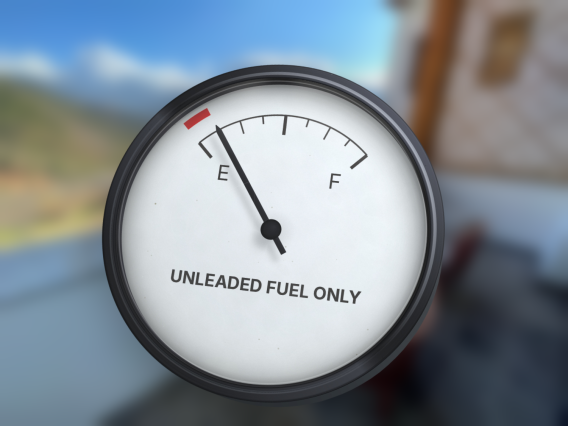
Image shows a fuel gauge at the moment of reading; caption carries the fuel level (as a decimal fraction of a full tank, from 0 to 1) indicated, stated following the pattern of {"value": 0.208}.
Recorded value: {"value": 0.125}
